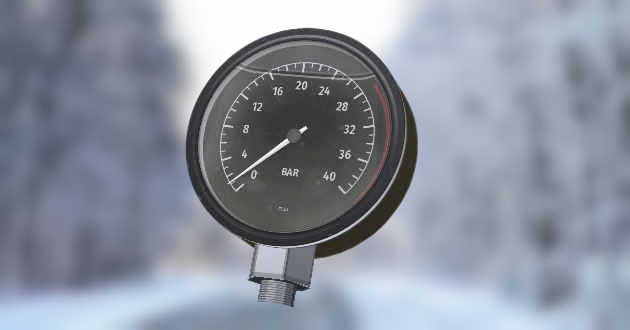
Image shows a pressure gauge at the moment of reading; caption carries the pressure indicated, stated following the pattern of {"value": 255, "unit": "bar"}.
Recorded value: {"value": 1, "unit": "bar"}
